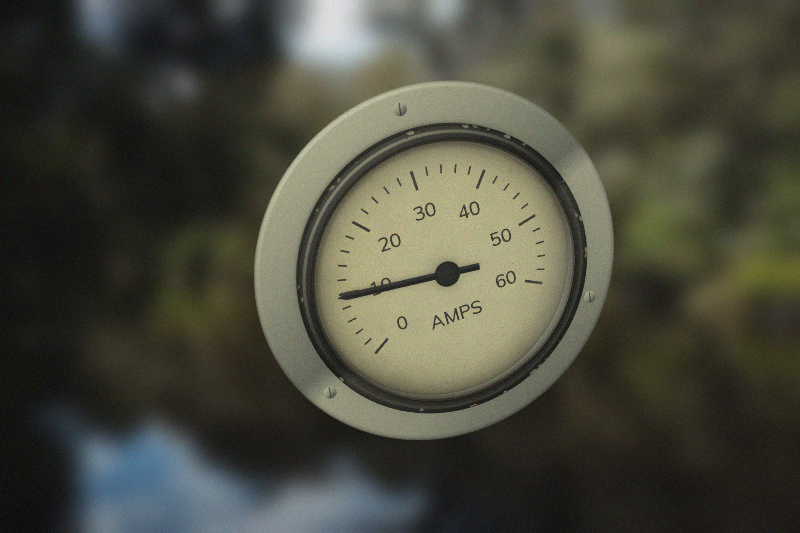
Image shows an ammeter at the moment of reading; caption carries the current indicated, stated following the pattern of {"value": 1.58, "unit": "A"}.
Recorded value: {"value": 10, "unit": "A"}
